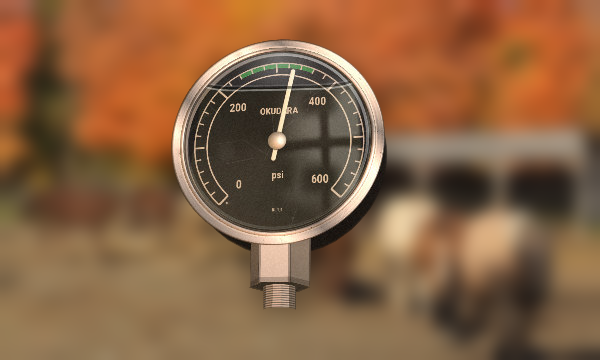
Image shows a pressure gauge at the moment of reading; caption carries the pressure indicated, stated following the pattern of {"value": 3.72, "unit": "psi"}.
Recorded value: {"value": 330, "unit": "psi"}
